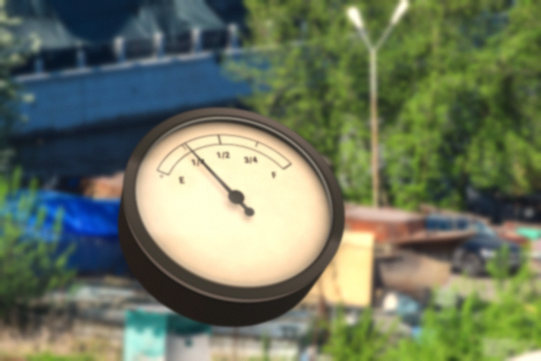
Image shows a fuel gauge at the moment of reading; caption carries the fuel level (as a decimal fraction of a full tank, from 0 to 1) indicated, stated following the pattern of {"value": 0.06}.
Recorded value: {"value": 0.25}
